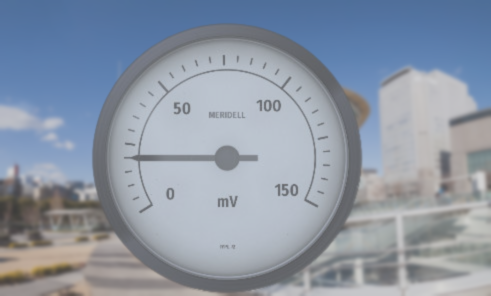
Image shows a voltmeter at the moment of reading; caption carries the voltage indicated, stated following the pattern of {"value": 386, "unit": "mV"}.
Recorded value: {"value": 20, "unit": "mV"}
